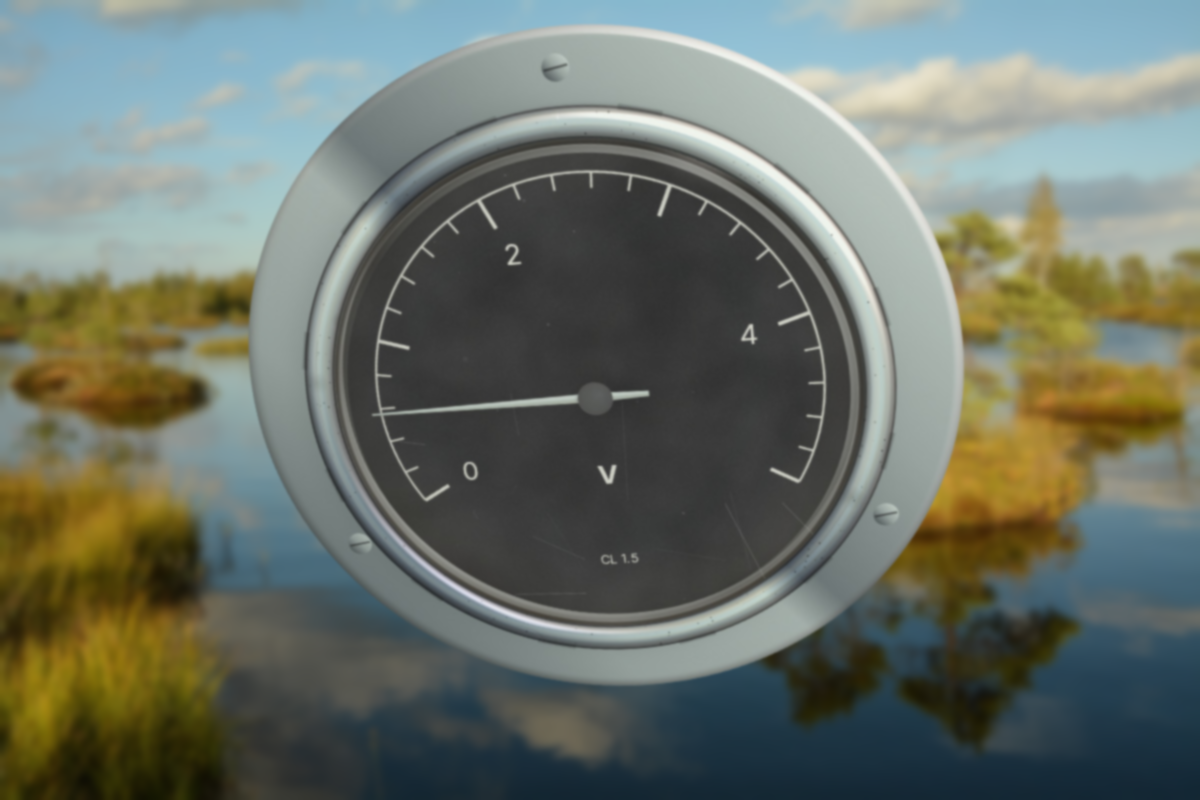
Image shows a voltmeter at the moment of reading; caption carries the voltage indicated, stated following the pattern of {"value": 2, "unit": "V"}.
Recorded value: {"value": 0.6, "unit": "V"}
